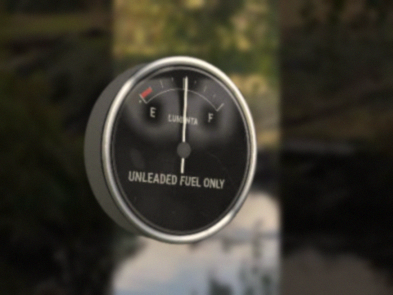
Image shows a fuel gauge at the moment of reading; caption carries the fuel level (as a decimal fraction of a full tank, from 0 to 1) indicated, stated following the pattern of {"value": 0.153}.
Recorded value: {"value": 0.5}
